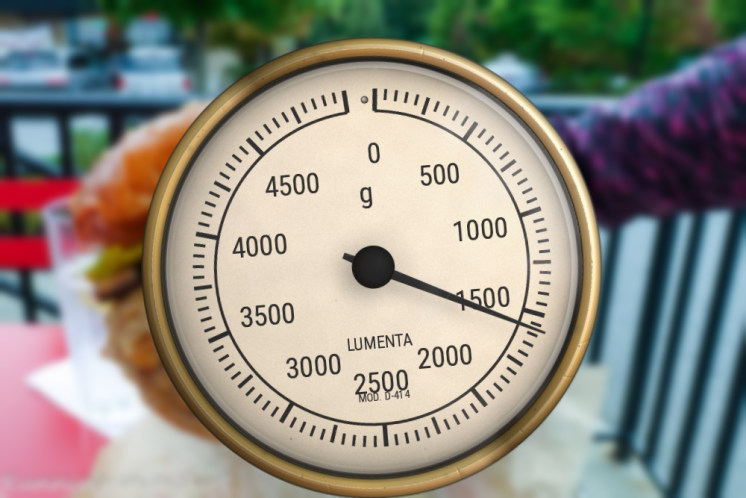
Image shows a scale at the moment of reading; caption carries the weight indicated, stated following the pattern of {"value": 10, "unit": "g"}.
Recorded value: {"value": 1575, "unit": "g"}
